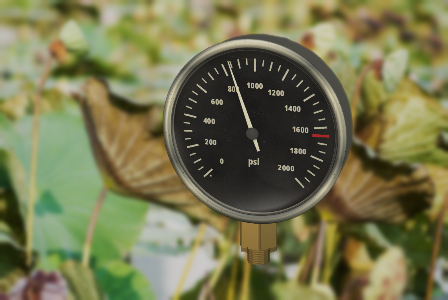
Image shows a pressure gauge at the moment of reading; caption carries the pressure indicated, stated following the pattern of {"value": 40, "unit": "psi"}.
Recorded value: {"value": 850, "unit": "psi"}
